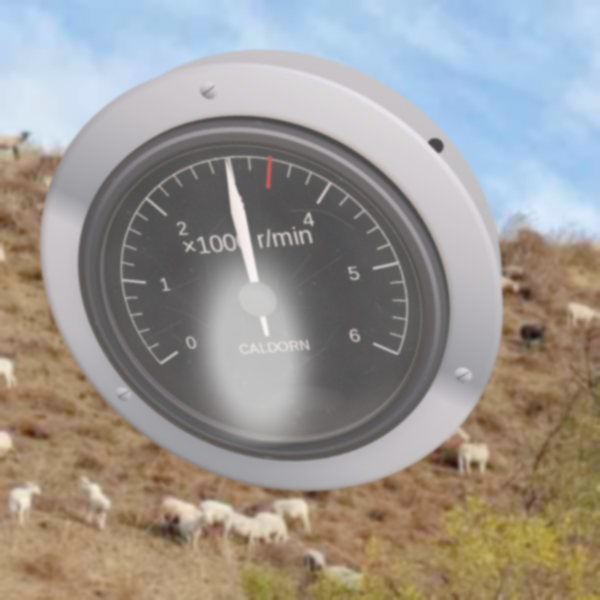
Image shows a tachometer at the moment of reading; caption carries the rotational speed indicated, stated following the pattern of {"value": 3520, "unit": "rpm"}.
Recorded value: {"value": 3000, "unit": "rpm"}
